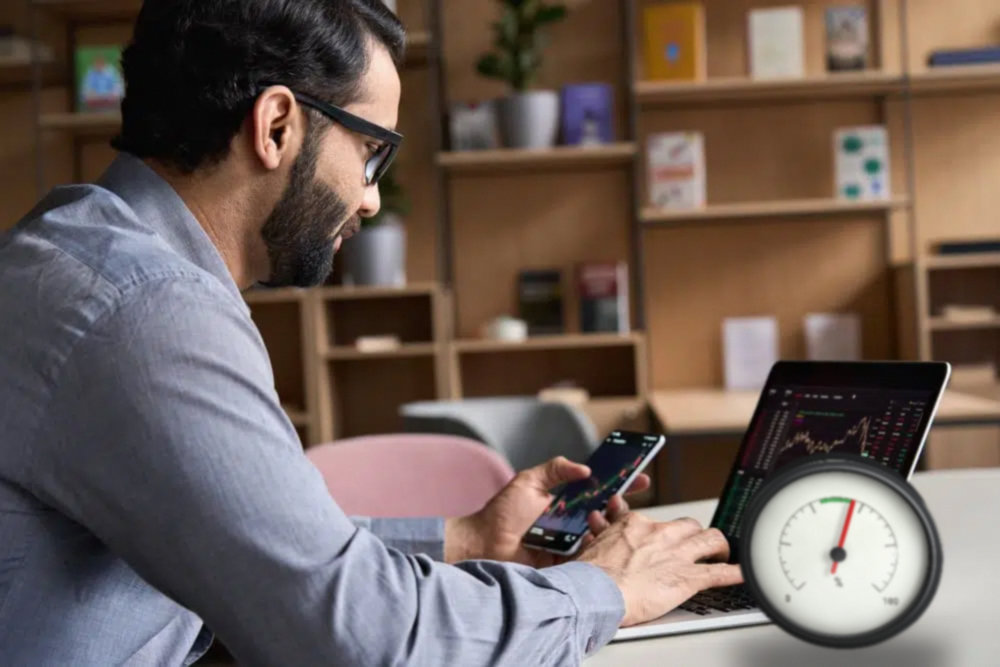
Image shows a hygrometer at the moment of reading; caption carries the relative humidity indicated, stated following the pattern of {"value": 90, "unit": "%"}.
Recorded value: {"value": 56, "unit": "%"}
